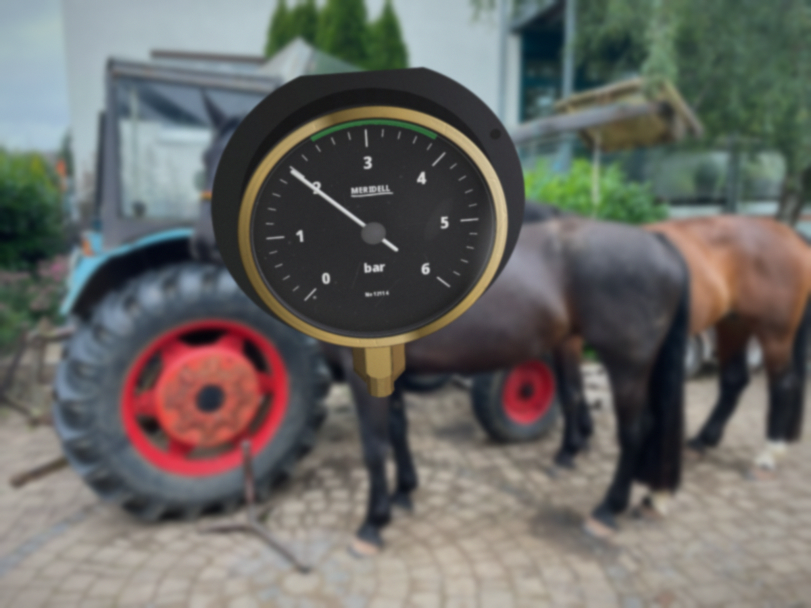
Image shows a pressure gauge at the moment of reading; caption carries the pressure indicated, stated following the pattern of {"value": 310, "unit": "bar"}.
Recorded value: {"value": 2, "unit": "bar"}
